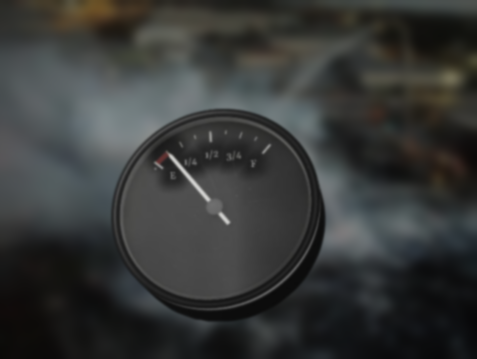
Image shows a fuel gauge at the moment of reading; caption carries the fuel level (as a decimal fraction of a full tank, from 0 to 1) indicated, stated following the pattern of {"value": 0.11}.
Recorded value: {"value": 0.125}
